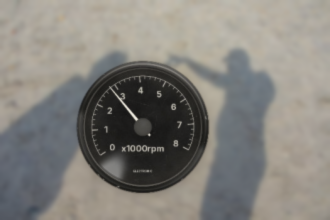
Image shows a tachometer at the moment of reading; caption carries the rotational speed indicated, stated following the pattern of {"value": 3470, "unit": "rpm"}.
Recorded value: {"value": 2800, "unit": "rpm"}
